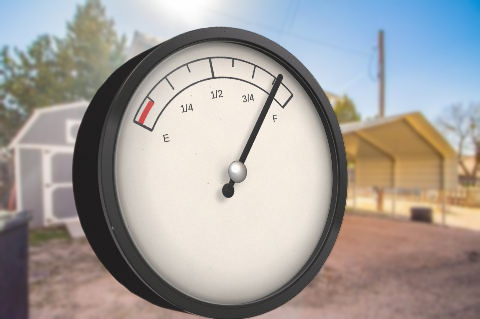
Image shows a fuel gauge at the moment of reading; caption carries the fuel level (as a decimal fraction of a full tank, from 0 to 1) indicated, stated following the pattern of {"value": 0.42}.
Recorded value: {"value": 0.875}
